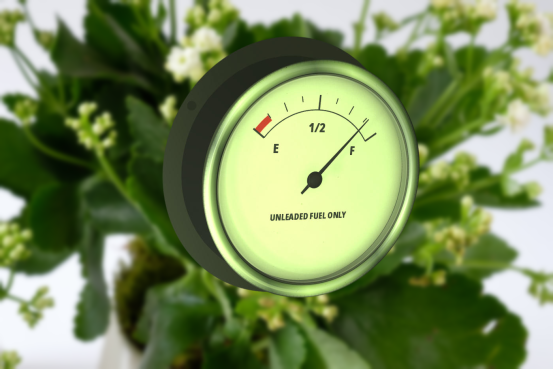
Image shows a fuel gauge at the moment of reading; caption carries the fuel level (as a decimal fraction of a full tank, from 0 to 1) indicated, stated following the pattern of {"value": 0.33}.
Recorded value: {"value": 0.875}
